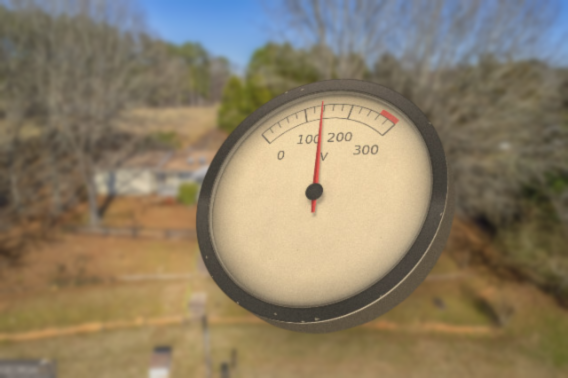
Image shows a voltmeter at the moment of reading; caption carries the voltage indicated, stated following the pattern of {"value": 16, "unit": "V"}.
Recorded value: {"value": 140, "unit": "V"}
